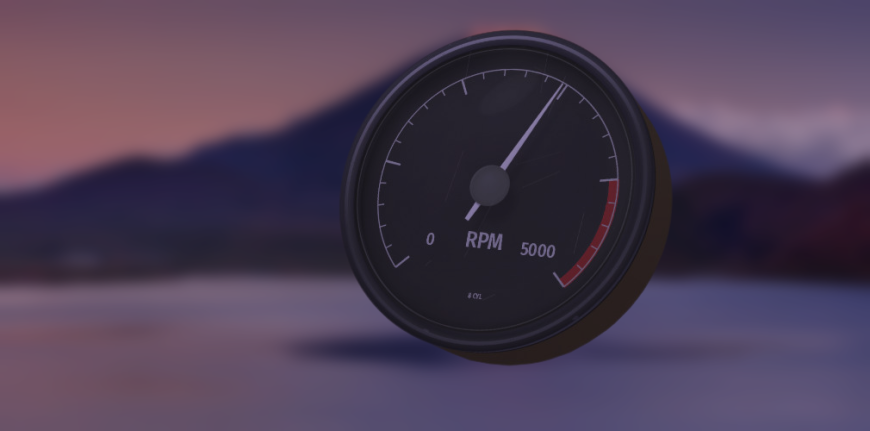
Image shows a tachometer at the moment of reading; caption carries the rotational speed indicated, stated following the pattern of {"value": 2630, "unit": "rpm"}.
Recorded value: {"value": 3000, "unit": "rpm"}
